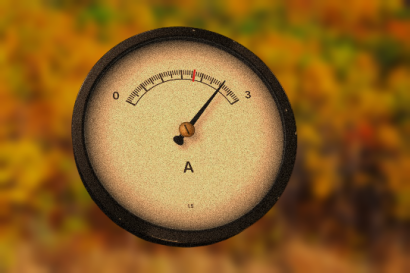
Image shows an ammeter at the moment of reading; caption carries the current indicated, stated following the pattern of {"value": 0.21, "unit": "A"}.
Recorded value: {"value": 2.5, "unit": "A"}
